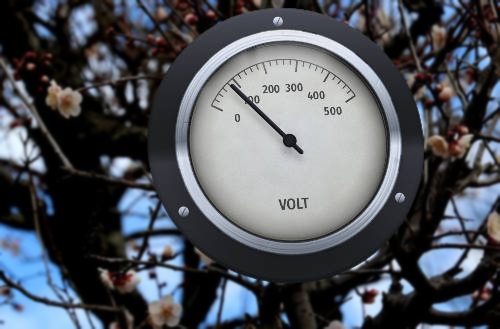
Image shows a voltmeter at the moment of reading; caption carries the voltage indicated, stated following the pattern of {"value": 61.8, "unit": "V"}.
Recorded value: {"value": 80, "unit": "V"}
